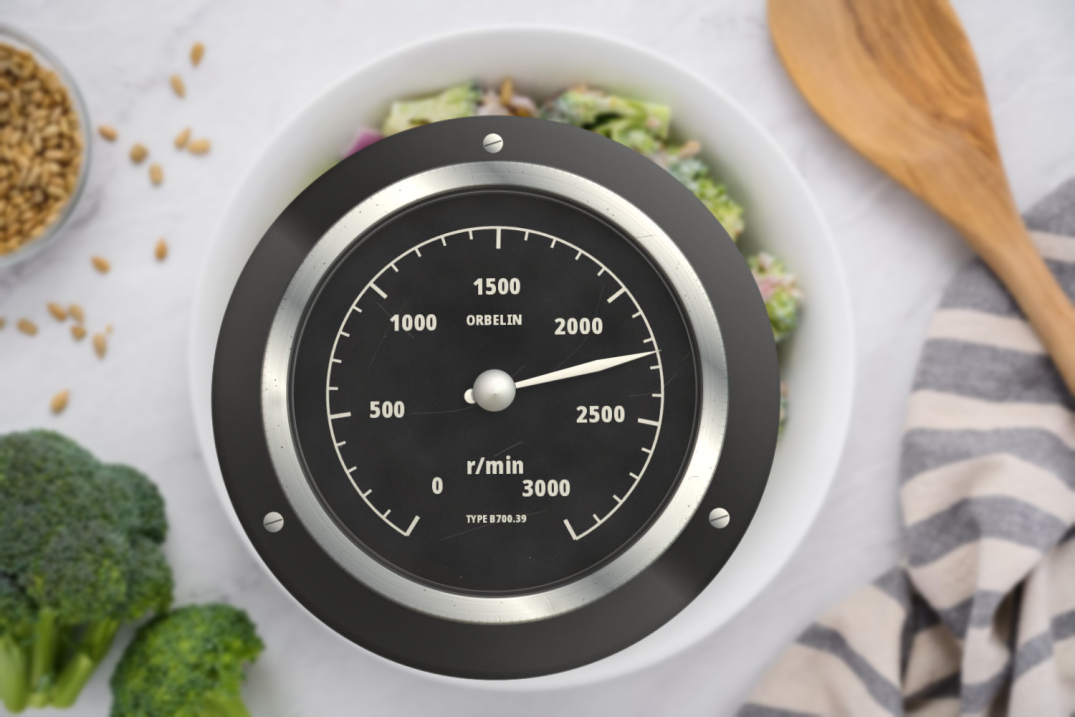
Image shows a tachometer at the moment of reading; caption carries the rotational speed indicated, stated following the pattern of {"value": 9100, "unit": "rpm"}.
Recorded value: {"value": 2250, "unit": "rpm"}
